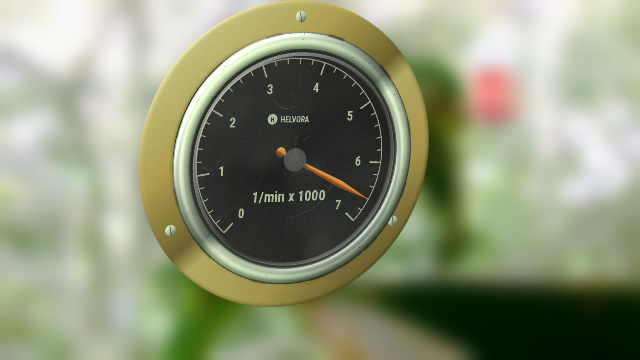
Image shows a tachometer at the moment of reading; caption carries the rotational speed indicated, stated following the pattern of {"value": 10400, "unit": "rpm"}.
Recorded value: {"value": 6600, "unit": "rpm"}
